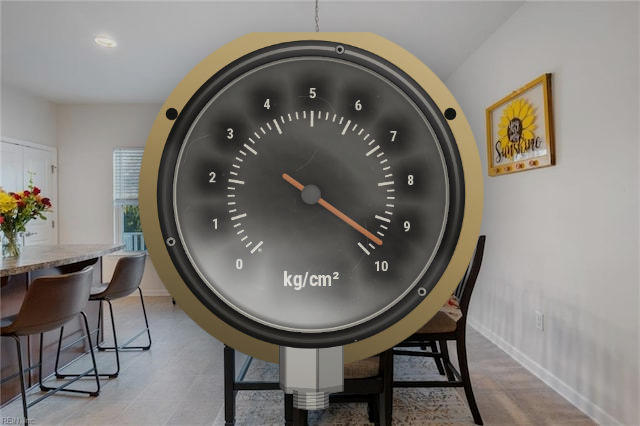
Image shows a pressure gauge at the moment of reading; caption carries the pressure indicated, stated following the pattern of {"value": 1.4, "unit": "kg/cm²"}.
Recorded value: {"value": 9.6, "unit": "kg/cm²"}
